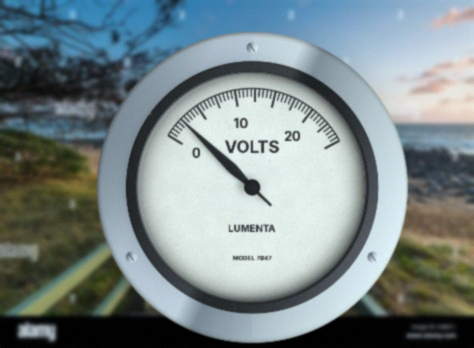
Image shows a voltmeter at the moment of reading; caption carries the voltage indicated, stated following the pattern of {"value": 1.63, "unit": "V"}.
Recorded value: {"value": 2.5, "unit": "V"}
